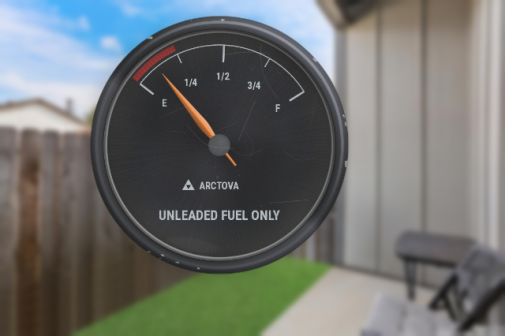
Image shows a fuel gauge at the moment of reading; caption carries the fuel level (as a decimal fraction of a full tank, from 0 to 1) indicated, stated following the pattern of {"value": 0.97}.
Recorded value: {"value": 0.125}
